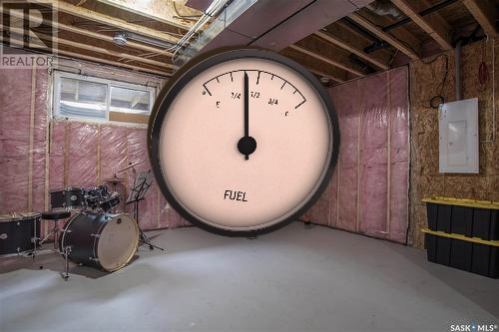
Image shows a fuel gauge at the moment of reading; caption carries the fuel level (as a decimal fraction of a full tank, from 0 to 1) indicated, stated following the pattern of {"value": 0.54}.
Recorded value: {"value": 0.375}
